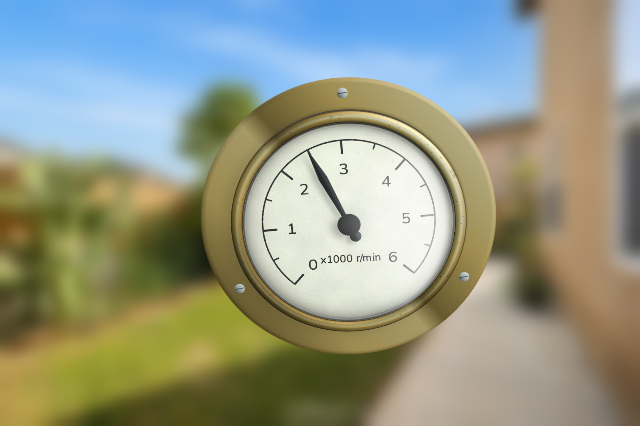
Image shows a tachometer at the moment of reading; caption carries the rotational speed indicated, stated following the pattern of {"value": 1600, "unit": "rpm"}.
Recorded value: {"value": 2500, "unit": "rpm"}
